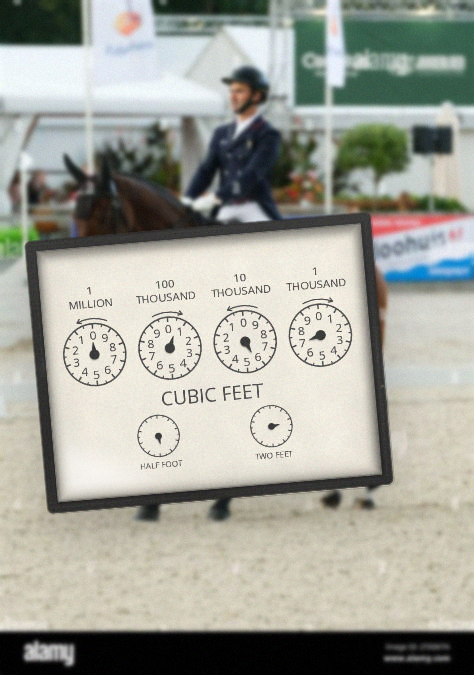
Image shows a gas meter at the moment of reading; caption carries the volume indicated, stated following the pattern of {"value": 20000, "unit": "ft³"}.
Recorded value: {"value": 5700, "unit": "ft³"}
